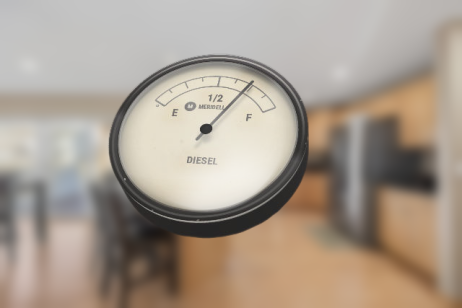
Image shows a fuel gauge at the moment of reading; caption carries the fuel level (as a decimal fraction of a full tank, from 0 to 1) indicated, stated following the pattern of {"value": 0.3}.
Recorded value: {"value": 0.75}
